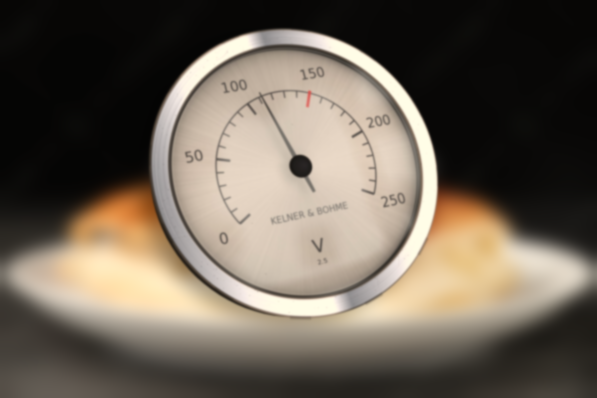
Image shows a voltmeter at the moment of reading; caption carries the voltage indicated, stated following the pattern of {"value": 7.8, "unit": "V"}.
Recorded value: {"value": 110, "unit": "V"}
